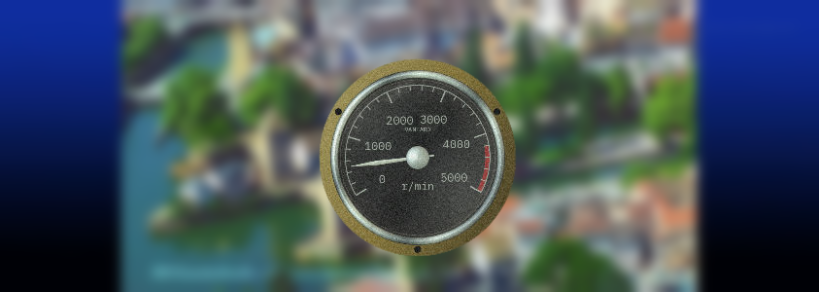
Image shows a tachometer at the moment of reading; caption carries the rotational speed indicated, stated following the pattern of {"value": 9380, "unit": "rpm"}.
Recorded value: {"value": 500, "unit": "rpm"}
